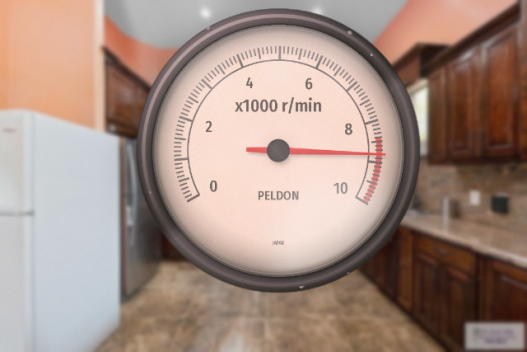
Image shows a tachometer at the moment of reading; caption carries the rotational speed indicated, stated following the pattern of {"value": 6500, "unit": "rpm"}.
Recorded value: {"value": 8800, "unit": "rpm"}
